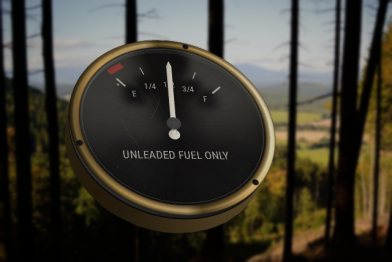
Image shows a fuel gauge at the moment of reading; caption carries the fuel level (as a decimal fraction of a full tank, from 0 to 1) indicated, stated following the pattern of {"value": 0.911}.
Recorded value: {"value": 0.5}
